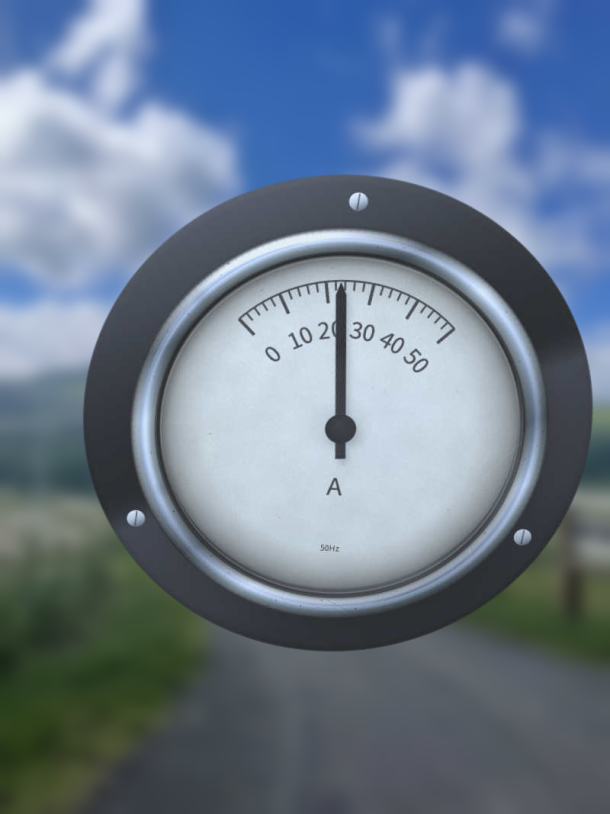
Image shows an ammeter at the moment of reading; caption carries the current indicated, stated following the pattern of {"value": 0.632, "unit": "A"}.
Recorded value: {"value": 23, "unit": "A"}
